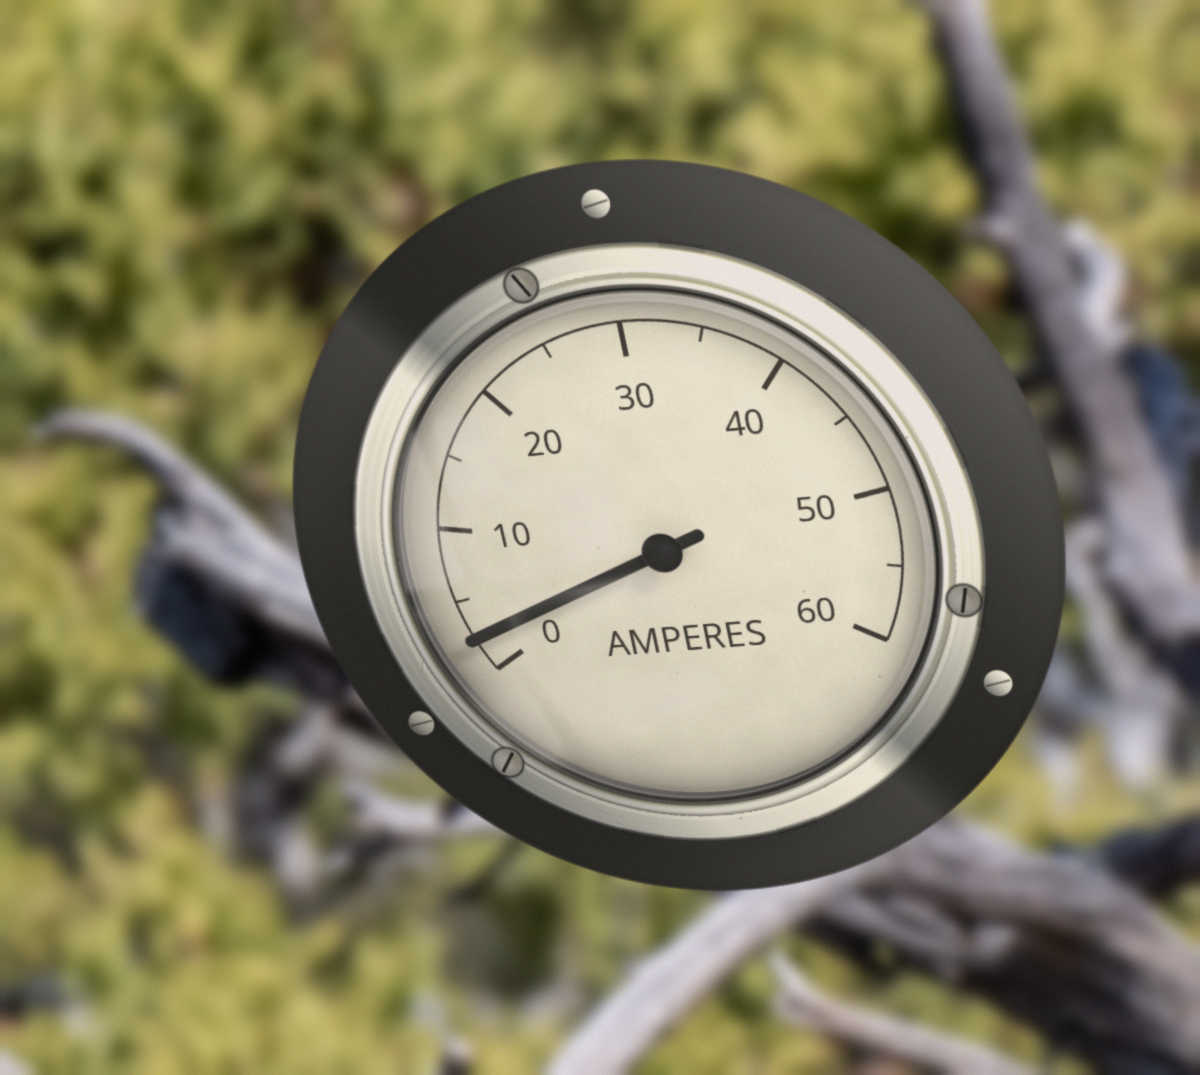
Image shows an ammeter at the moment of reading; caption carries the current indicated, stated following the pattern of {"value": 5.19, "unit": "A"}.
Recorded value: {"value": 2.5, "unit": "A"}
